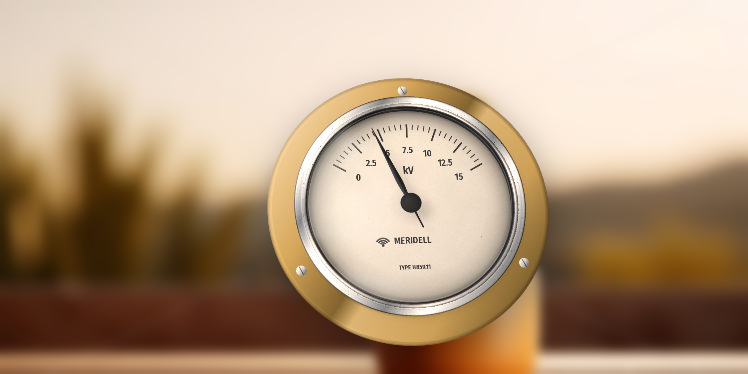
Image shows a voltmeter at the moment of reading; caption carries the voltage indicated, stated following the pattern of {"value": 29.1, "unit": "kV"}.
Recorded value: {"value": 4.5, "unit": "kV"}
